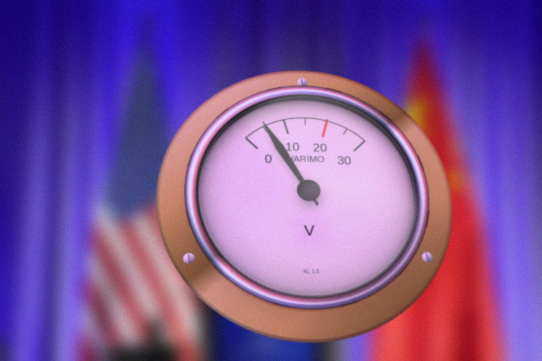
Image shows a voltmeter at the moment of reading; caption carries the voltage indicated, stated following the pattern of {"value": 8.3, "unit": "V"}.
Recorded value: {"value": 5, "unit": "V"}
